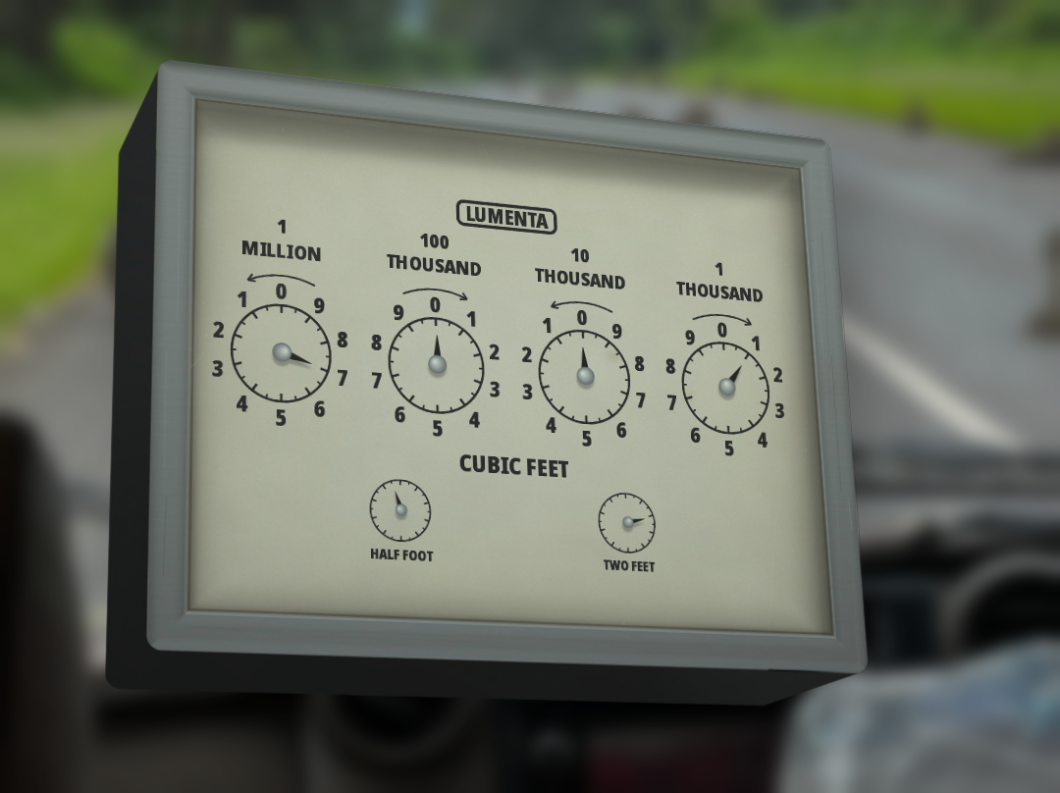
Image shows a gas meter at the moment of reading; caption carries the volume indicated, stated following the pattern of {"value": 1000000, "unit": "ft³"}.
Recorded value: {"value": 700100, "unit": "ft³"}
